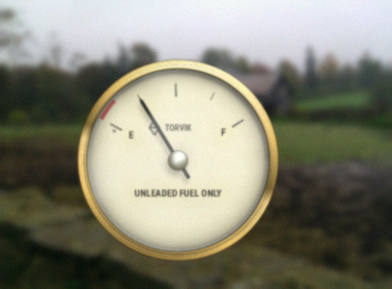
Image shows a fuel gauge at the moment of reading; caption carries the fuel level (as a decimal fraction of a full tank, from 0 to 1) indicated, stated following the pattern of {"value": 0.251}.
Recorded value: {"value": 0.25}
